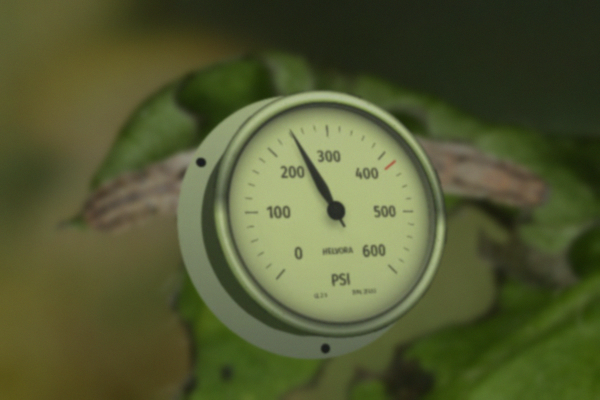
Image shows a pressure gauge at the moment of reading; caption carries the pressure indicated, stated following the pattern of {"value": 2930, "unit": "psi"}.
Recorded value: {"value": 240, "unit": "psi"}
